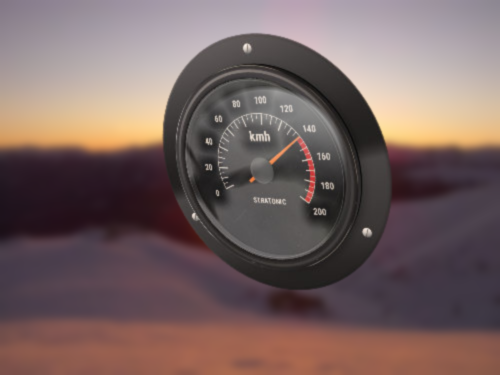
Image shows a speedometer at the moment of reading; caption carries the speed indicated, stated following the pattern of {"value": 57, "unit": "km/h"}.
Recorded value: {"value": 140, "unit": "km/h"}
